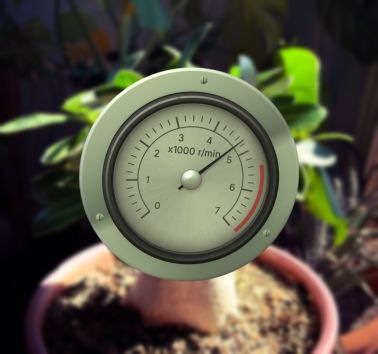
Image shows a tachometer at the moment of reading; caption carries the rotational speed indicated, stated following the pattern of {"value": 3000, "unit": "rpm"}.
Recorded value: {"value": 4700, "unit": "rpm"}
